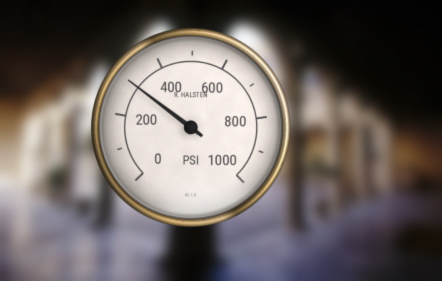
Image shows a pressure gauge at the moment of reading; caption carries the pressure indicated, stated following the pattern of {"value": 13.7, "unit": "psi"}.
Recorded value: {"value": 300, "unit": "psi"}
